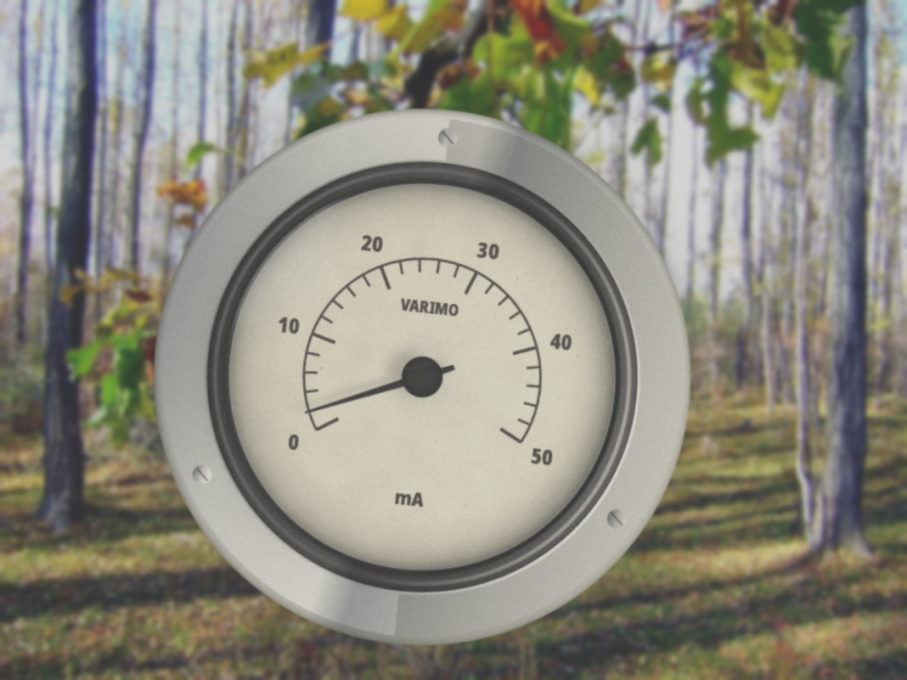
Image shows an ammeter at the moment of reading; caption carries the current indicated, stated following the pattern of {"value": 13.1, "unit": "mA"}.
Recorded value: {"value": 2, "unit": "mA"}
